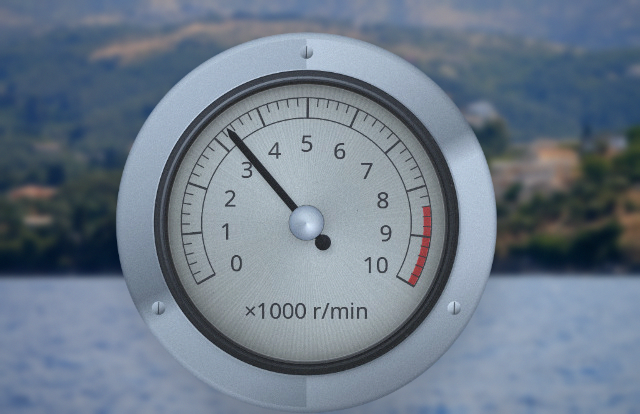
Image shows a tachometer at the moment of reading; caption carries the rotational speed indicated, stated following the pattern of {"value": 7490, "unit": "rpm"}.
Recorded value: {"value": 3300, "unit": "rpm"}
